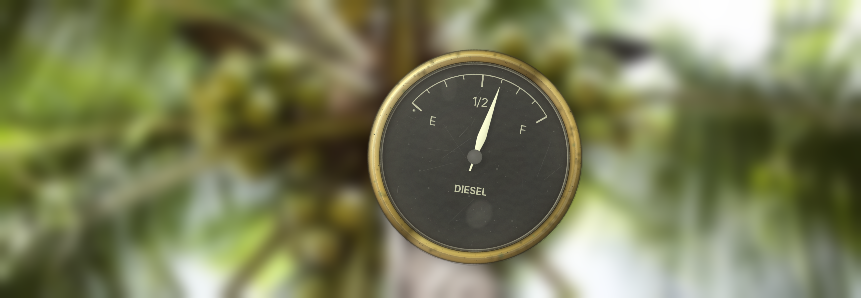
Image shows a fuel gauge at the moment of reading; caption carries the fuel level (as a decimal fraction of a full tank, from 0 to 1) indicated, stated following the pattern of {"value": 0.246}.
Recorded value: {"value": 0.625}
